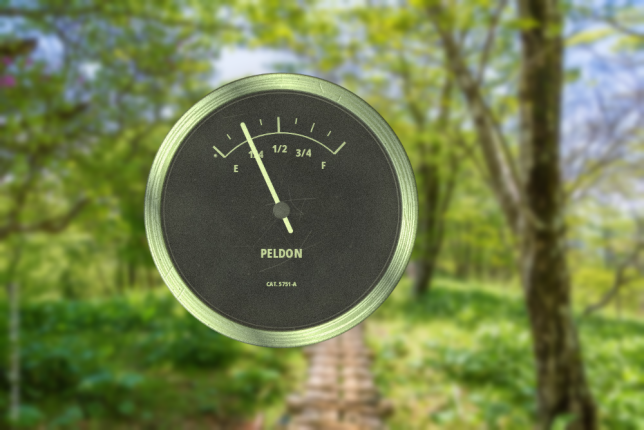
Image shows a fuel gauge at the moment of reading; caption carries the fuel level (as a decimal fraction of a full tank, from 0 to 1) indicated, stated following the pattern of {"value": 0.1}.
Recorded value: {"value": 0.25}
